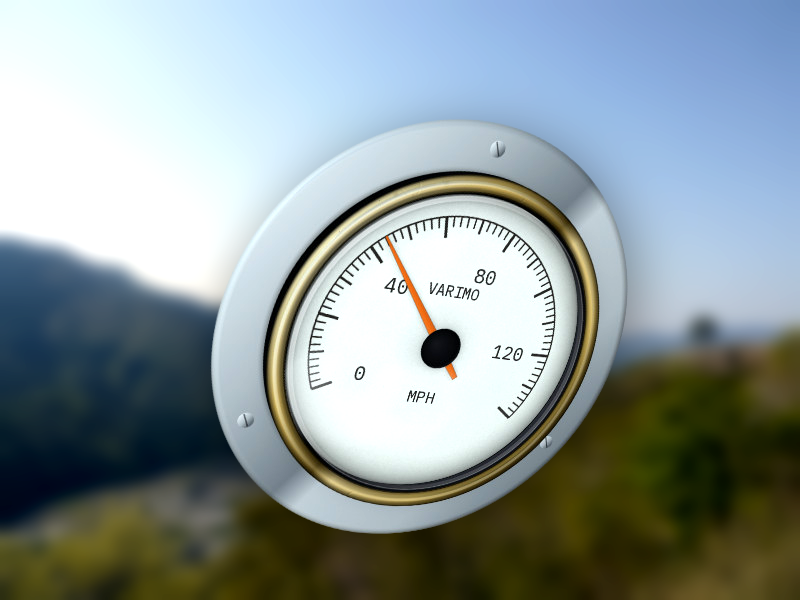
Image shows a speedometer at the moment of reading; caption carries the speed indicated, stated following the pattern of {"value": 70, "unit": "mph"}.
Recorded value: {"value": 44, "unit": "mph"}
